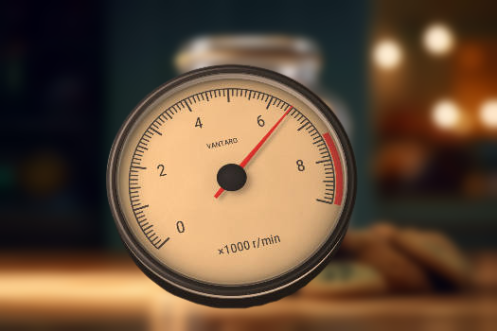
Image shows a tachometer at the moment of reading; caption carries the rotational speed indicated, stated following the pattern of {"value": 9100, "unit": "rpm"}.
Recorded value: {"value": 6500, "unit": "rpm"}
